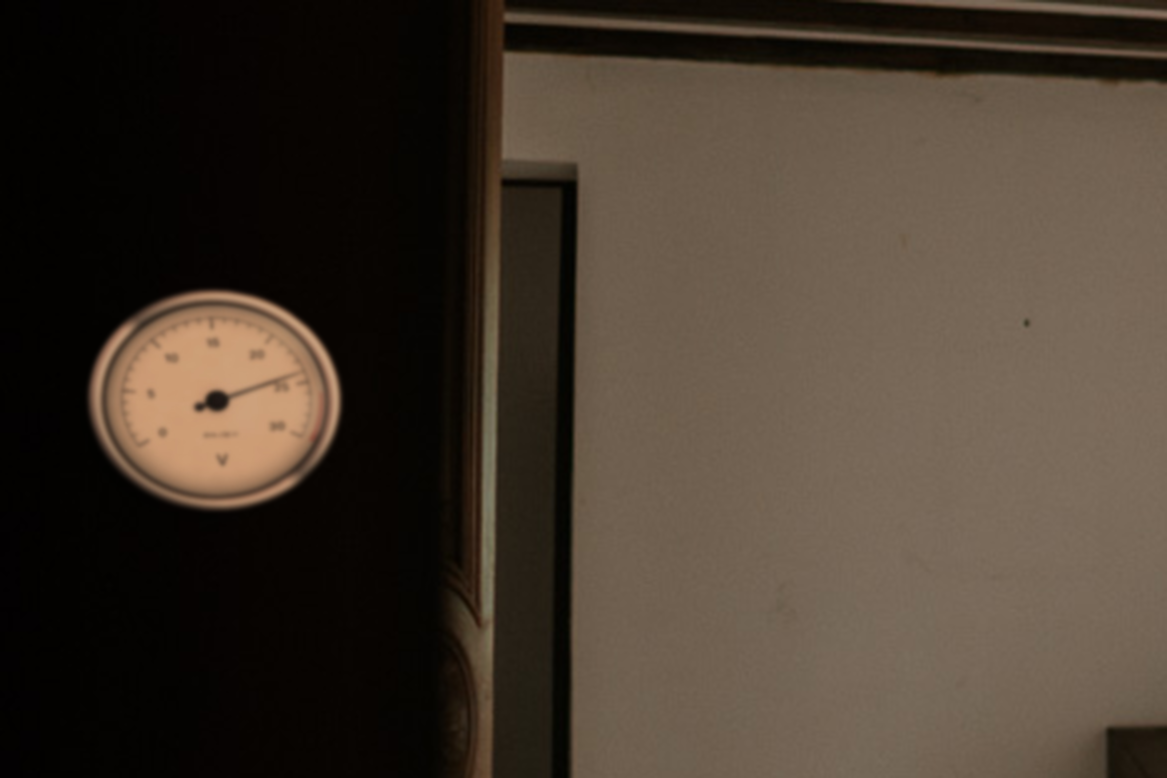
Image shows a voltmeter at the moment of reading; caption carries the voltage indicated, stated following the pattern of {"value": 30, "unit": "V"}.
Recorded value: {"value": 24, "unit": "V"}
